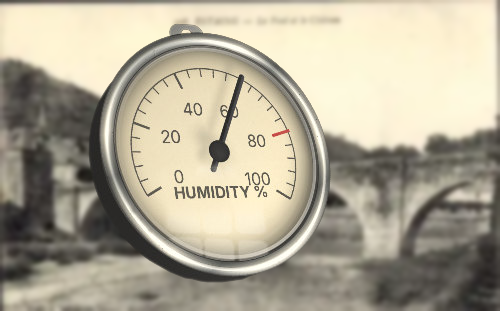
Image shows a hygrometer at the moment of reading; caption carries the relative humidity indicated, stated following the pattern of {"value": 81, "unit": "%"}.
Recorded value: {"value": 60, "unit": "%"}
